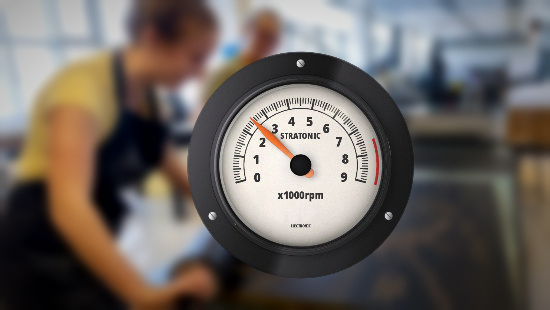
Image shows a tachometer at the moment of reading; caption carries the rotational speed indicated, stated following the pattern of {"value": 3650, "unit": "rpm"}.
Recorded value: {"value": 2500, "unit": "rpm"}
